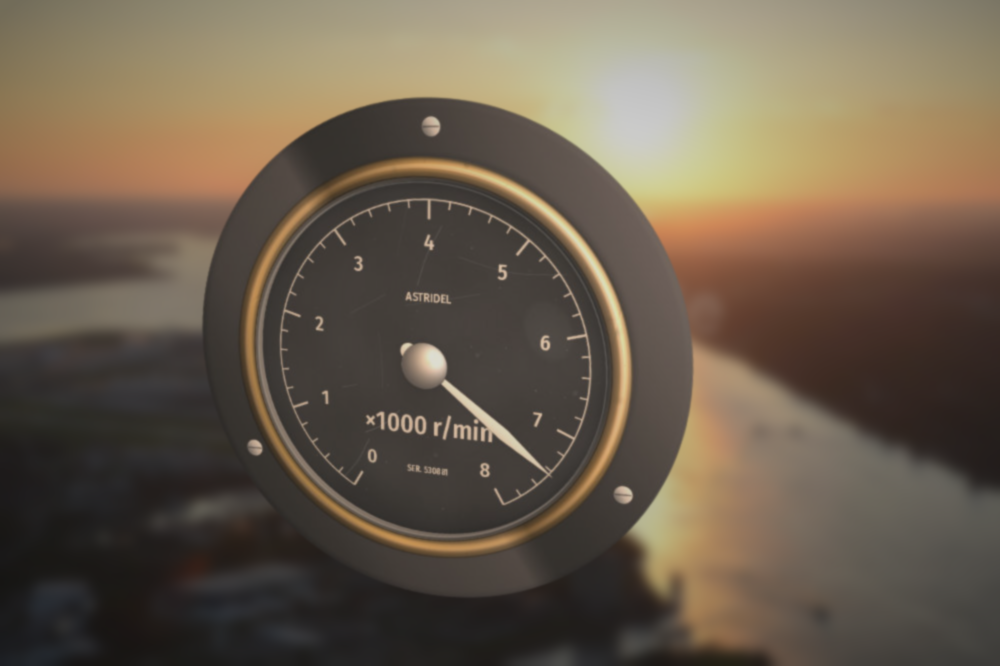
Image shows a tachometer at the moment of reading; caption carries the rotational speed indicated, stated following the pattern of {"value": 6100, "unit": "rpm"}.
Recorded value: {"value": 7400, "unit": "rpm"}
